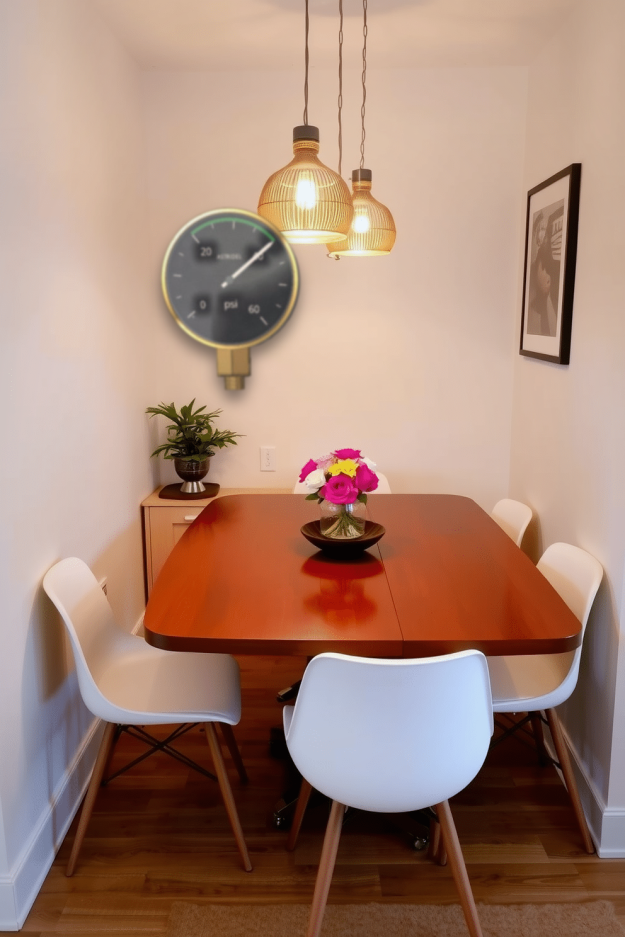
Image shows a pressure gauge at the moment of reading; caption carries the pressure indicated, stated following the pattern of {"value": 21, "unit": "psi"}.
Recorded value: {"value": 40, "unit": "psi"}
